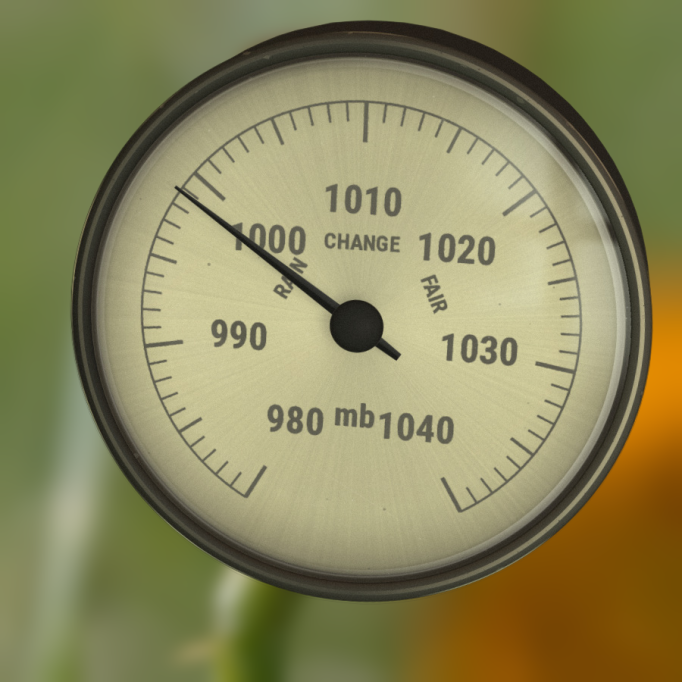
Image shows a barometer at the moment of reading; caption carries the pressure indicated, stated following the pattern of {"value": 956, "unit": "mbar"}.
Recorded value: {"value": 999, "unit": "mbar"}
